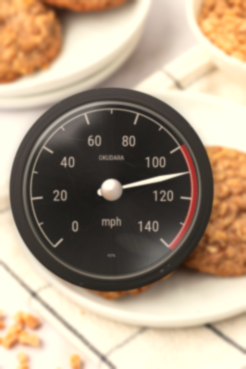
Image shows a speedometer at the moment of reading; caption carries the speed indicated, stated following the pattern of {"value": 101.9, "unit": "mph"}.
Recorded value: {"value": 110, "unit": "mph"}
